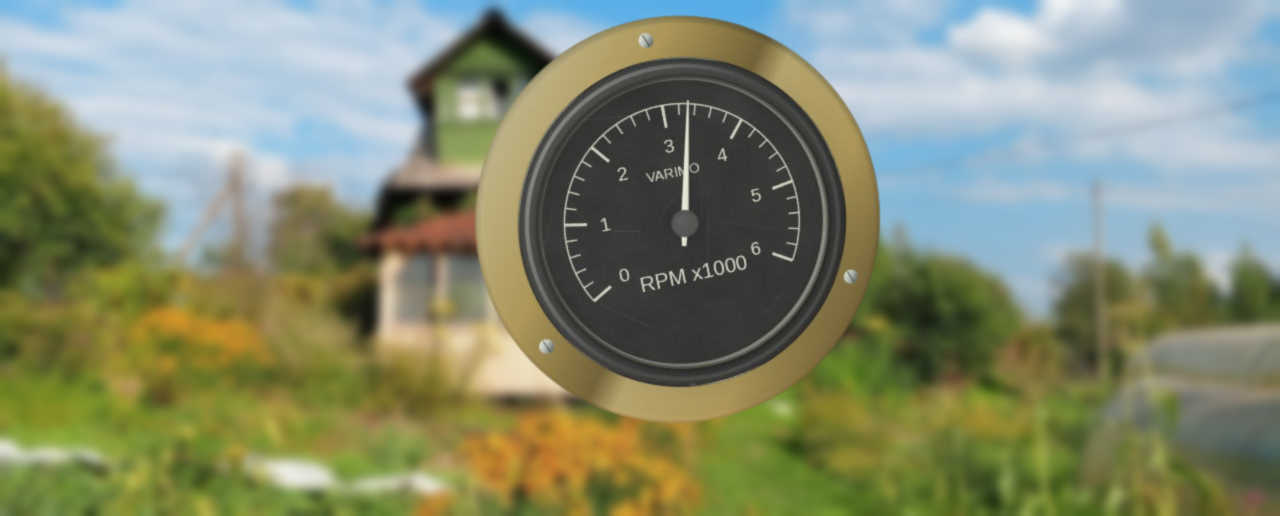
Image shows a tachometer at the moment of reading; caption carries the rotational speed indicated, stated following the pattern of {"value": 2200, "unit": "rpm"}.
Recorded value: {"value": 3300, "unit": "rpm"}
